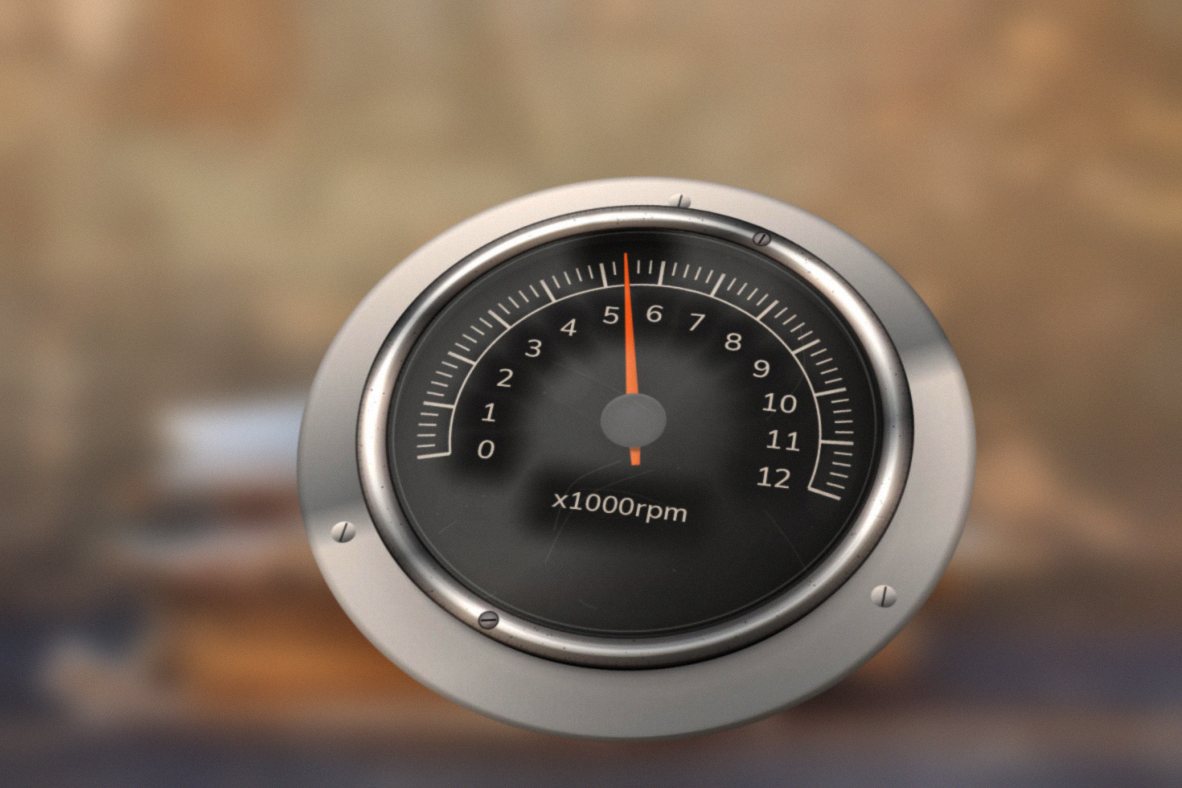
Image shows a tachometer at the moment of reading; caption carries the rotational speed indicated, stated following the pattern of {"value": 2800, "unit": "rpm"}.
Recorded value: {"value": 5400, "unit": "rpm"}
